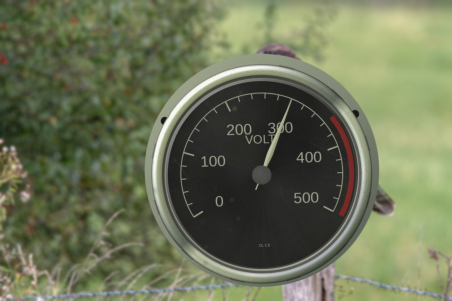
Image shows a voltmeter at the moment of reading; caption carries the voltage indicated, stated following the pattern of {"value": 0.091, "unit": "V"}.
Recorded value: {"value": 300, "unit": "V"}
